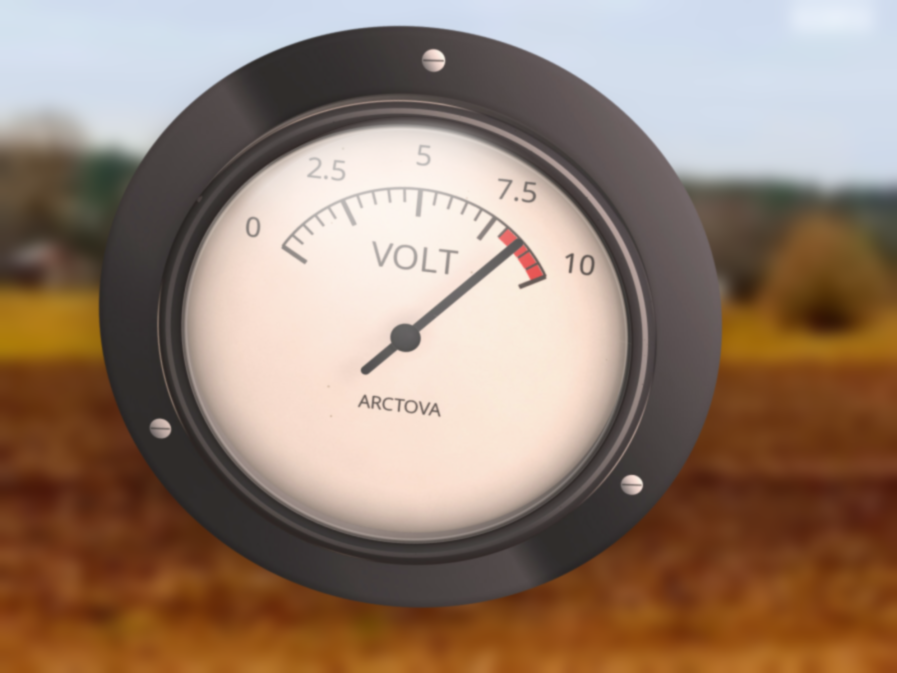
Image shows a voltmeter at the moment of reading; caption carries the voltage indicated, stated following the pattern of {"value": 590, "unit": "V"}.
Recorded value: {"value": 8.5, "unit": "V"}
